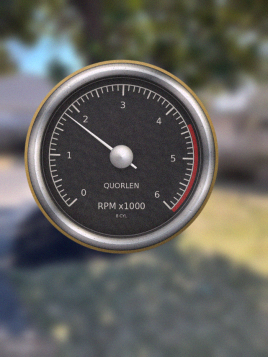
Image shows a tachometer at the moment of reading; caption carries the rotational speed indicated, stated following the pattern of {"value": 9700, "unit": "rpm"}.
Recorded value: {"value": 1800, "unit": "rpm"}
